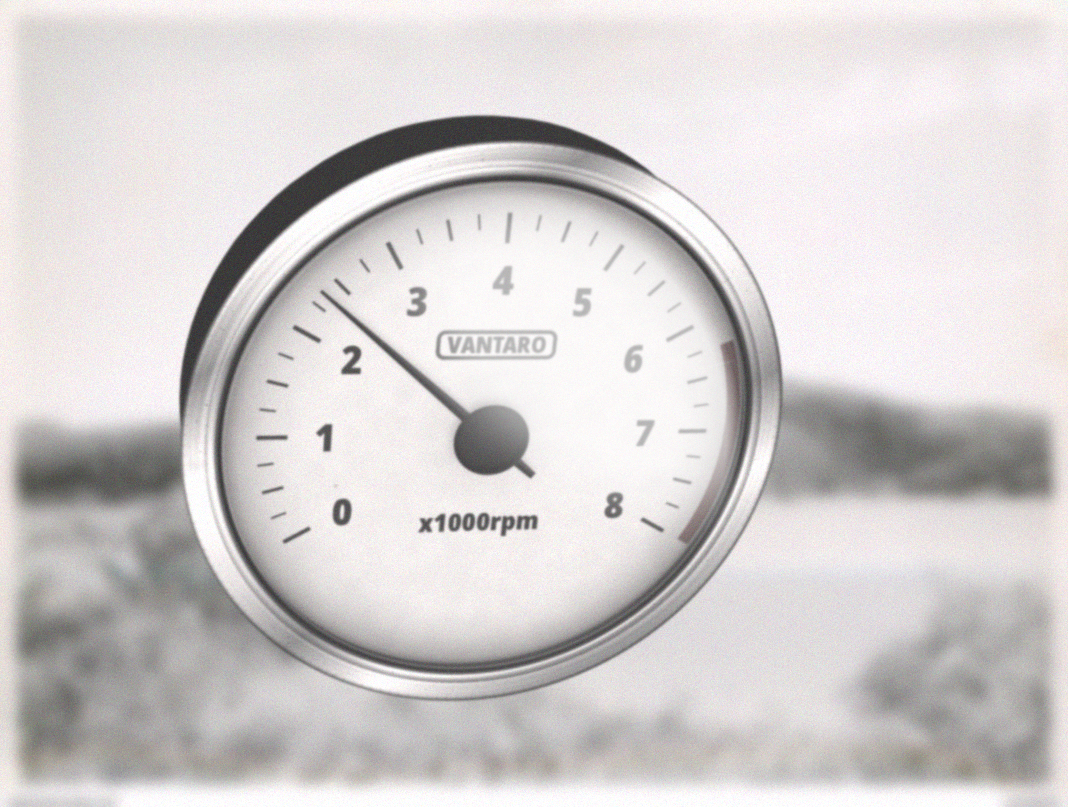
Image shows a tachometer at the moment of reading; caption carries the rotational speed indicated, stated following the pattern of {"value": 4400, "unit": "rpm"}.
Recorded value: {"value": 2375, "unit": "rpm"}
